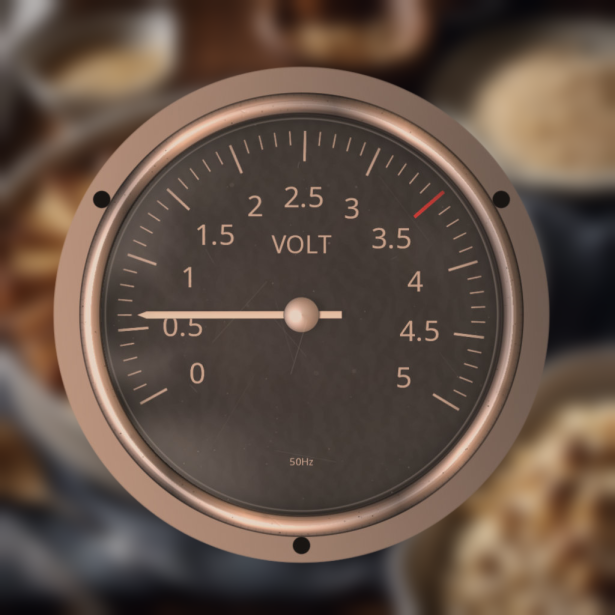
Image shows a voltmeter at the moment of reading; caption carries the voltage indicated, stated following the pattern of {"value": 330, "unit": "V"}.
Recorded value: {"value": 0.6, "unit": "V"}
